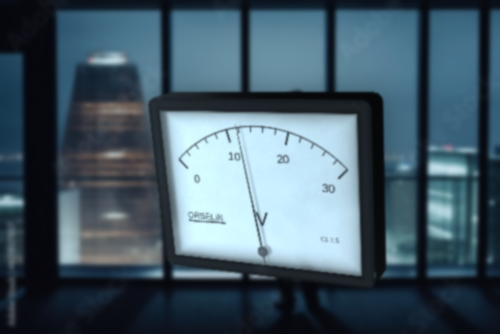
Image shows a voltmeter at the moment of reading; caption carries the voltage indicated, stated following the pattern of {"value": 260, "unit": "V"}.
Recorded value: {"value": 12, "unit": "V"}
